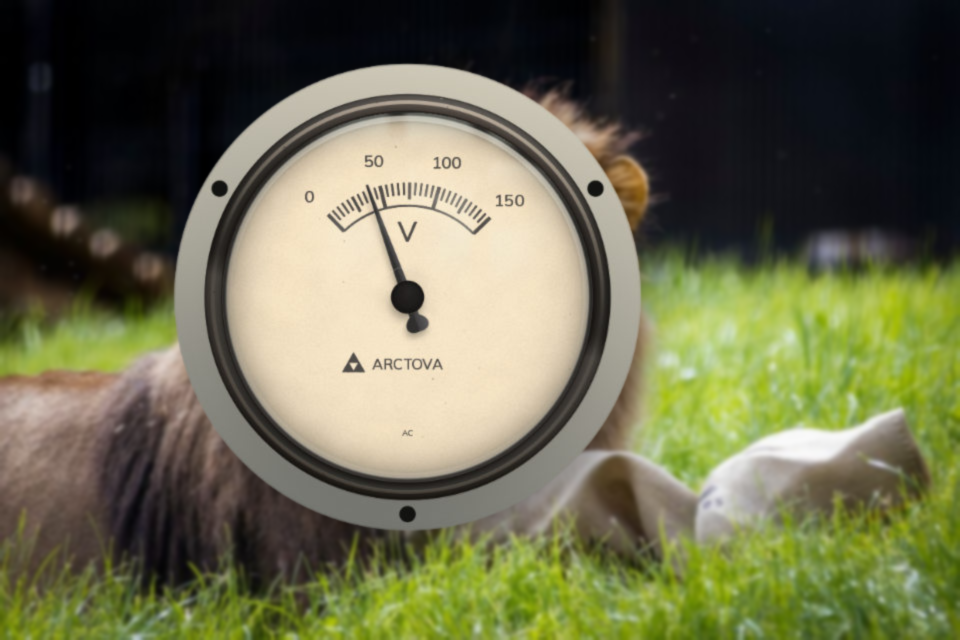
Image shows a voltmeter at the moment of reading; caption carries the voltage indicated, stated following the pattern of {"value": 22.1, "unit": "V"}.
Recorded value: {"value": 40, "unit": "V"}
